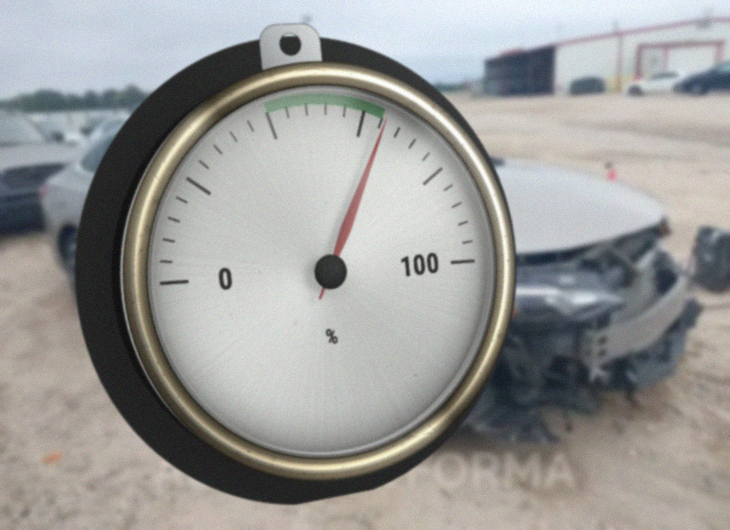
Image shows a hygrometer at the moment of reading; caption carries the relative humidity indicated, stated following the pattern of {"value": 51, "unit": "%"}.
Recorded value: {"value": 64, "unit": "%"}
